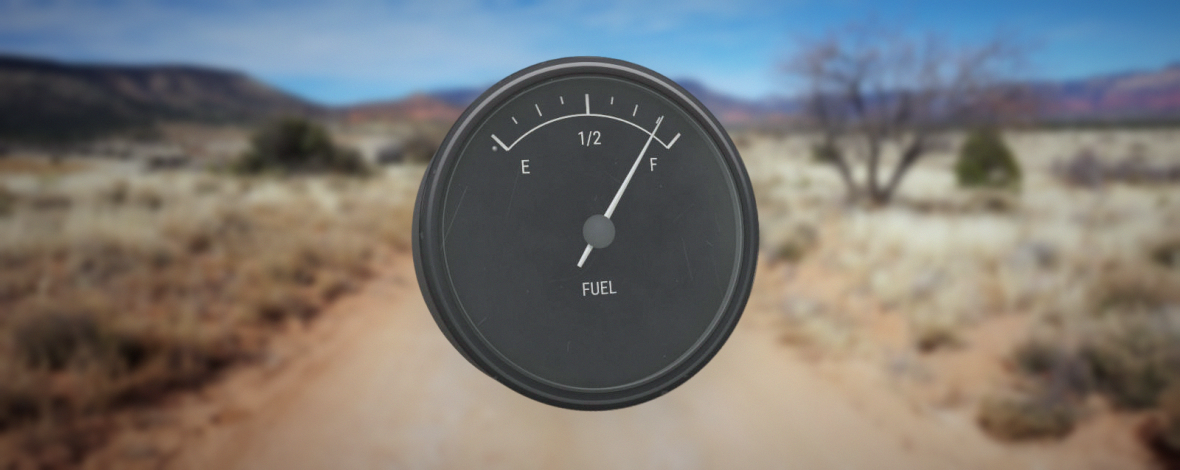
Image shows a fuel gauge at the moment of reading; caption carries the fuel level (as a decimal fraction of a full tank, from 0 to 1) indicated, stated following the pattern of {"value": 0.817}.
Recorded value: {"value": 0.875}
